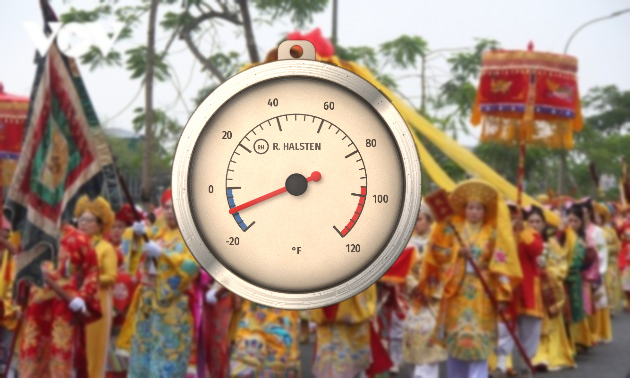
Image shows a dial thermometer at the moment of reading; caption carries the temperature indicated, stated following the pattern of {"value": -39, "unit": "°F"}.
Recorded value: {"value": -10, "unit": "°F"}
